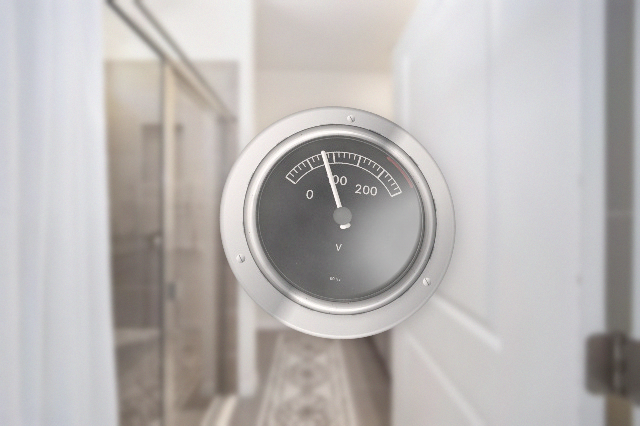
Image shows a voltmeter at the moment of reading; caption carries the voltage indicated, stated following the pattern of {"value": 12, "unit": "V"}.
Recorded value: {"value": 80, "unit": "V"}
